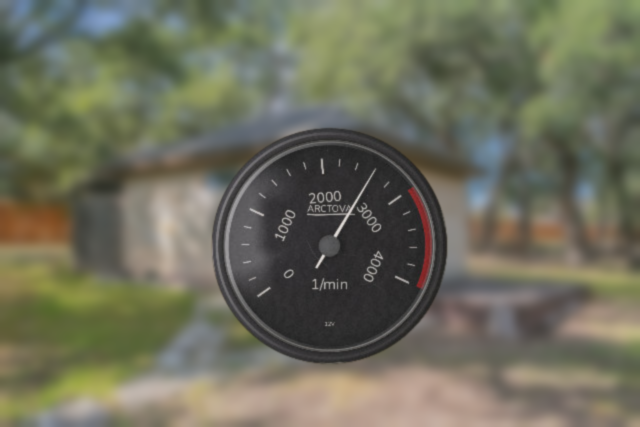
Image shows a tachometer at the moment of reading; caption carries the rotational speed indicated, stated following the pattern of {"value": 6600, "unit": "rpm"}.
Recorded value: {"value": 2600, "unit": "rpm"}
